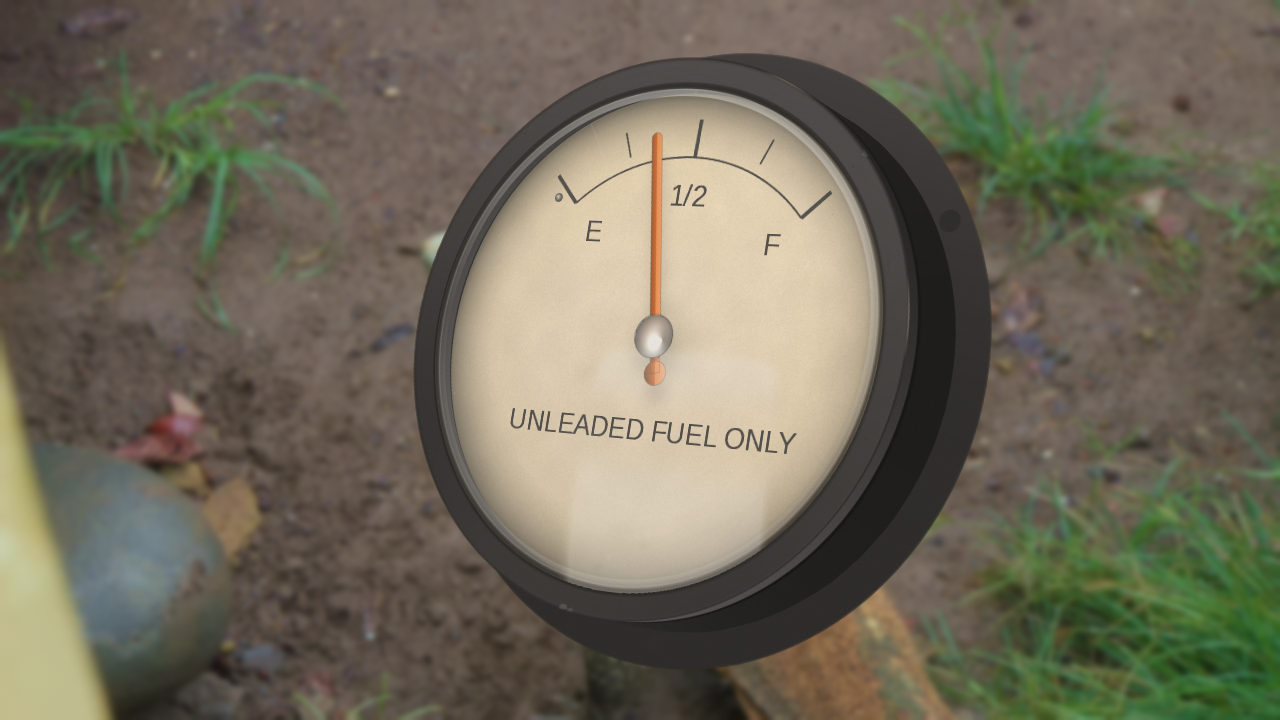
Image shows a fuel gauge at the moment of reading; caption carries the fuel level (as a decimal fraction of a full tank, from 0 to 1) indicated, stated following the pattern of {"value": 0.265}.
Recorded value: {"value": 0.375}
